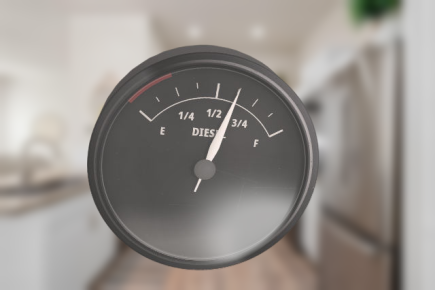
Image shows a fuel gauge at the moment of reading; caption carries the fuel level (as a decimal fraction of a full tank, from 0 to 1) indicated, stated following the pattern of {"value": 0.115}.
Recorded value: {"value": 0.625}
